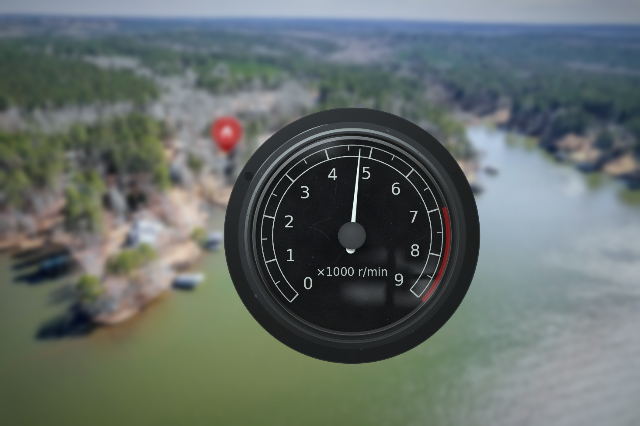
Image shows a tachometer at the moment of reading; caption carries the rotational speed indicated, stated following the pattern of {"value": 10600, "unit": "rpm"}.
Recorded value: {"value": 4750, "unit": "rpm"}
